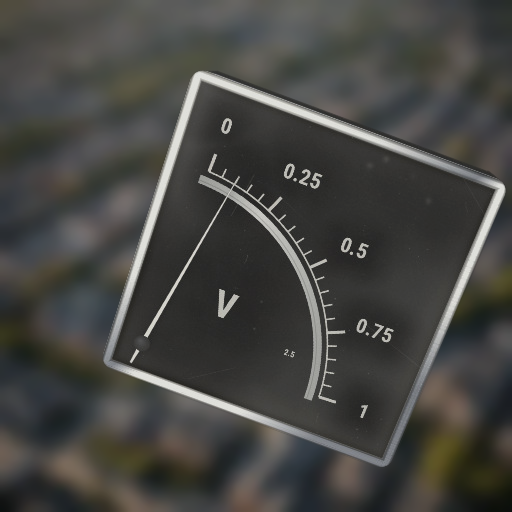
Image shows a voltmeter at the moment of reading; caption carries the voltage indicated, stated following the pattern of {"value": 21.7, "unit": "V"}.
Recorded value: {"value": 0.1, "unit": "V"}
